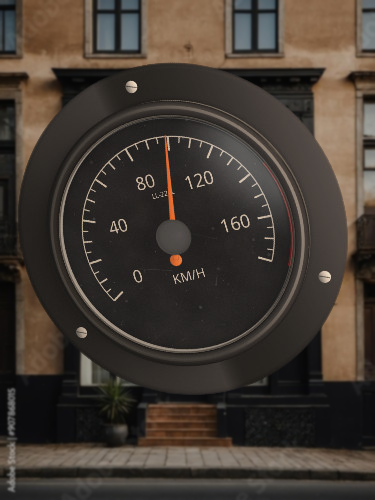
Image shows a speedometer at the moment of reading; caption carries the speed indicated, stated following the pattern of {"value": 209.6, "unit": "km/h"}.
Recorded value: {"value": 100, "unit": "km/h"}
